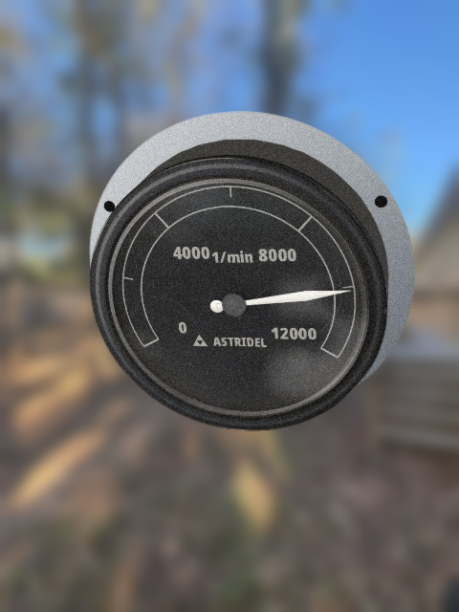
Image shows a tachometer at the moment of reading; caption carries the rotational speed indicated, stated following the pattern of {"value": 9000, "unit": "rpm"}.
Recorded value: {"value": 10000, "unit": "rpm"}
